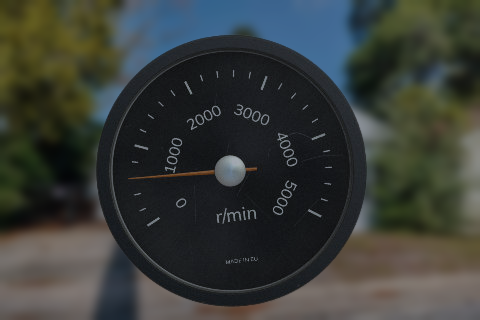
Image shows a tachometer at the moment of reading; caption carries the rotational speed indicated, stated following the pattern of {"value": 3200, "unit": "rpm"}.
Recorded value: {"value": 600, "unit": "rpm"}
